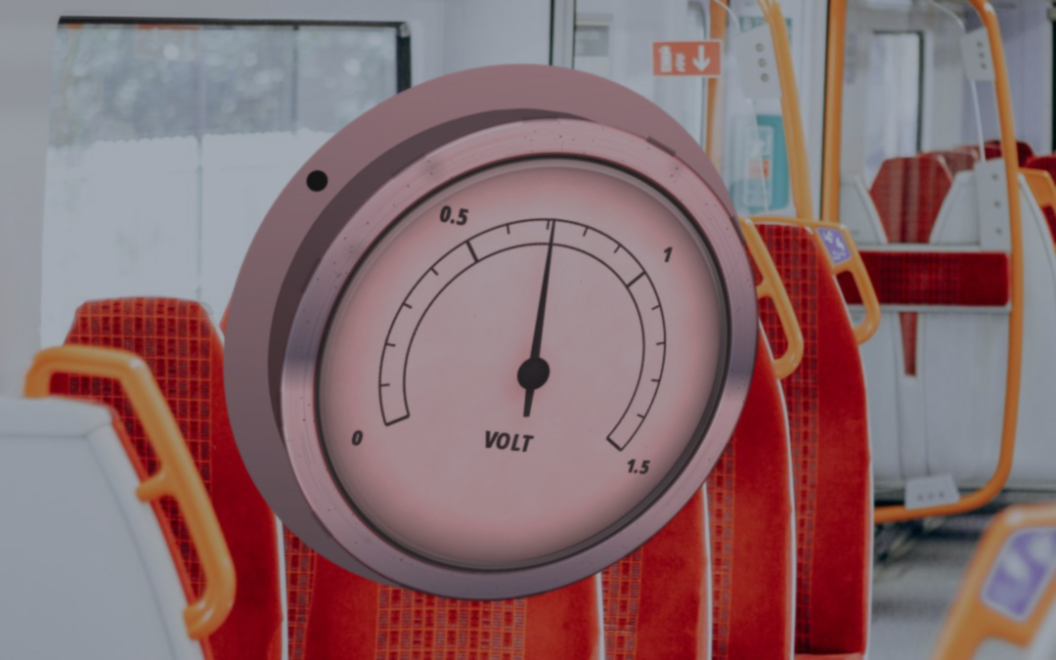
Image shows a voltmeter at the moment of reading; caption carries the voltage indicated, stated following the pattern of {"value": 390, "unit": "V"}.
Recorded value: {"value": 0.7, "unit": "V"}
